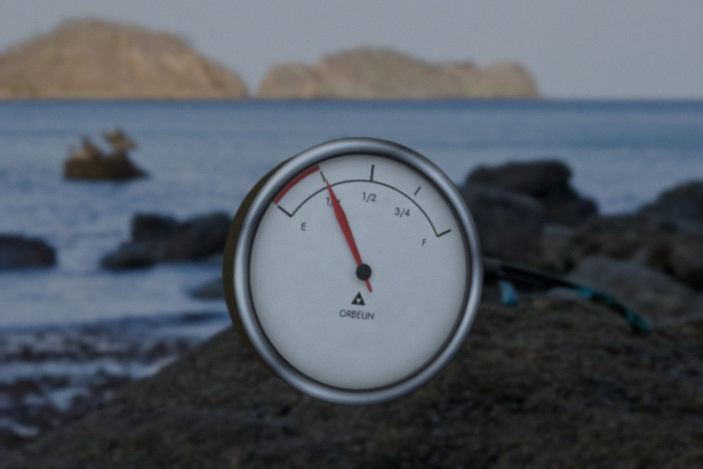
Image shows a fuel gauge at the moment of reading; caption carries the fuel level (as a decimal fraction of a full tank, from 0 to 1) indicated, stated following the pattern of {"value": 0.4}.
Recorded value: {"value": 0.25}
